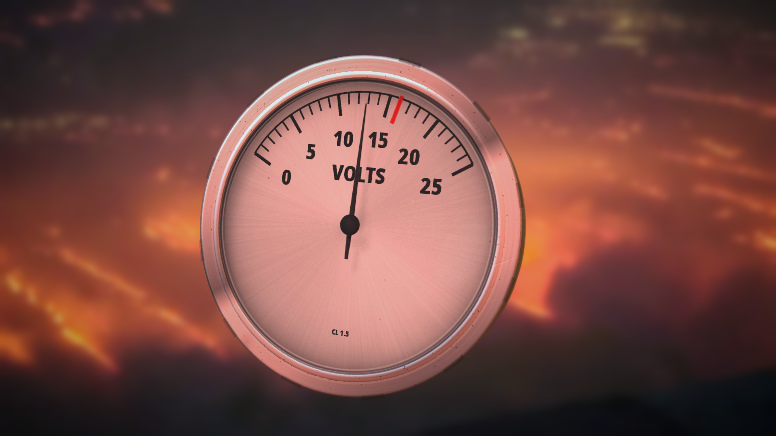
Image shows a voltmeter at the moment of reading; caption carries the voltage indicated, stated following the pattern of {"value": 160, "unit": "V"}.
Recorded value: {"value": 13, "unit": "V"}
